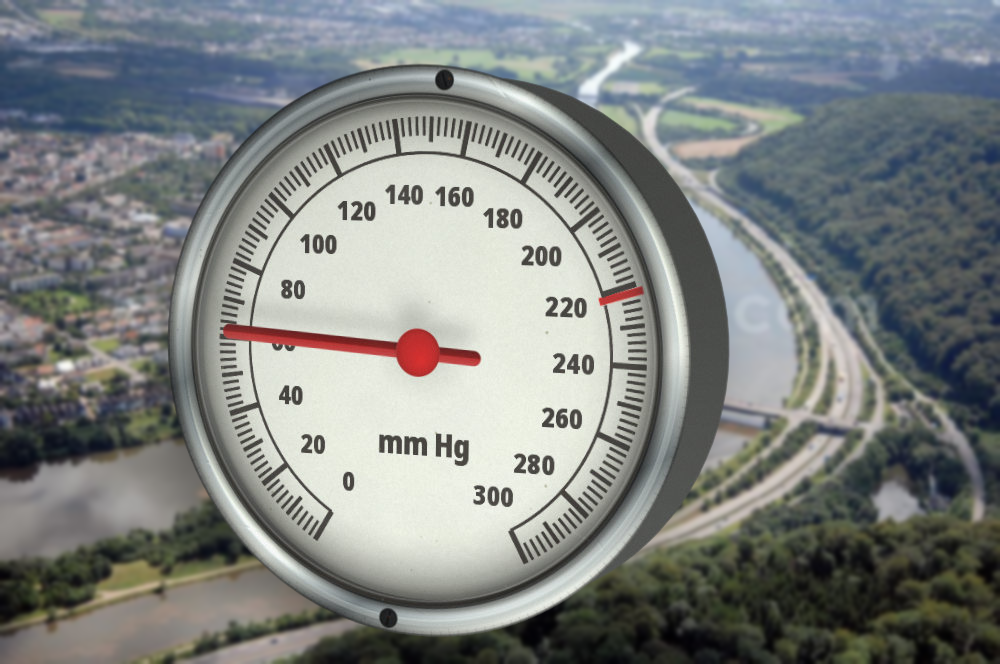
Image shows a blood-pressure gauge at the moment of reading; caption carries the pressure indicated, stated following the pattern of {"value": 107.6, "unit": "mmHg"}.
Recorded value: {"value": 62, "unit": "mmHg"}
